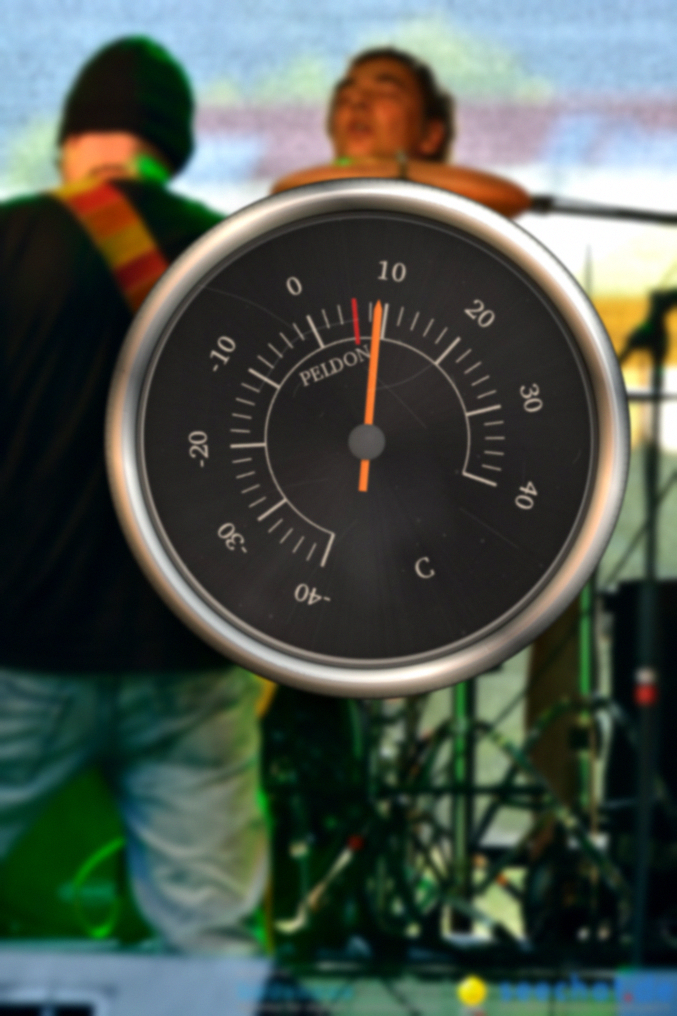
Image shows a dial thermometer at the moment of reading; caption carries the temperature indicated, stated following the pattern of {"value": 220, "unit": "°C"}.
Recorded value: {"value": 9, "unit": "°C"}
